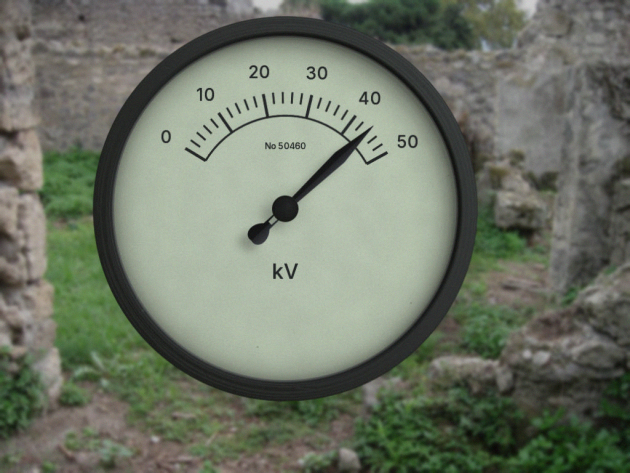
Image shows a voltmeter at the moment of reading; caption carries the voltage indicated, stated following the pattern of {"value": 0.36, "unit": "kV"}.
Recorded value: {"value": 44, "unit": "kV"}
